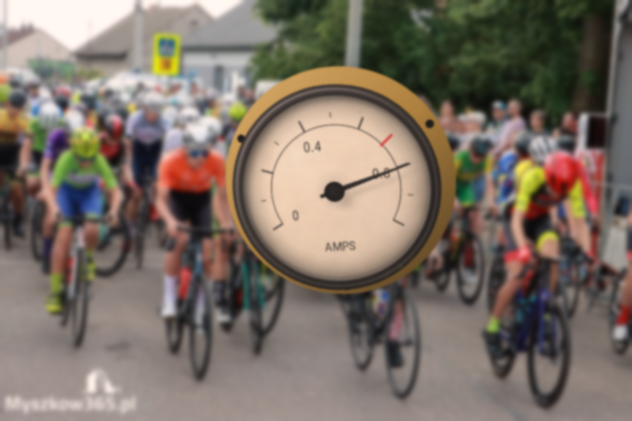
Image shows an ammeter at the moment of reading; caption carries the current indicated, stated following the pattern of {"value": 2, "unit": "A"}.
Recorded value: {"value": 0.8, "unit": "A"}
